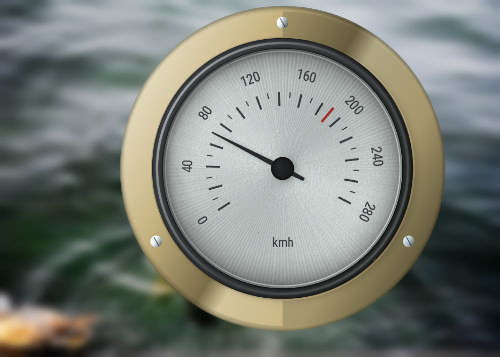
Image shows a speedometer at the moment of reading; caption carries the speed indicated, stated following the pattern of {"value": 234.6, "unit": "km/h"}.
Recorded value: {"value": 70, "unit": "km/h"}
